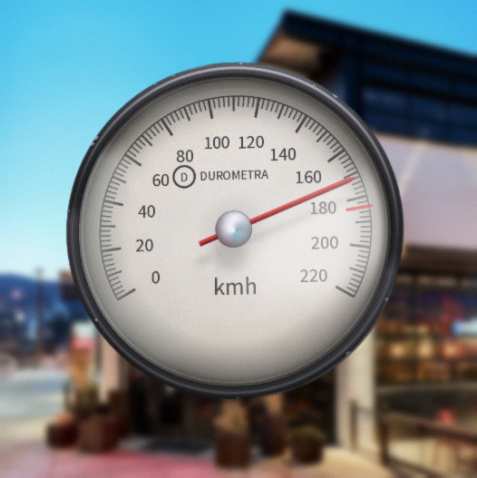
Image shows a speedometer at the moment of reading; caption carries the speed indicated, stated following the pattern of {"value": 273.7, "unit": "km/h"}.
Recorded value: {"value": 172, "unit": "km/h"}
